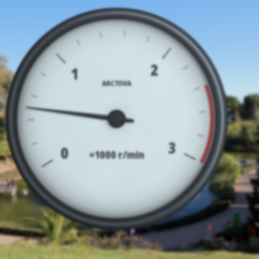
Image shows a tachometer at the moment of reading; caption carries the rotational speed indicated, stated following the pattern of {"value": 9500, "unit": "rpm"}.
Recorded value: {"value": 500, "unit": "rpm"}
